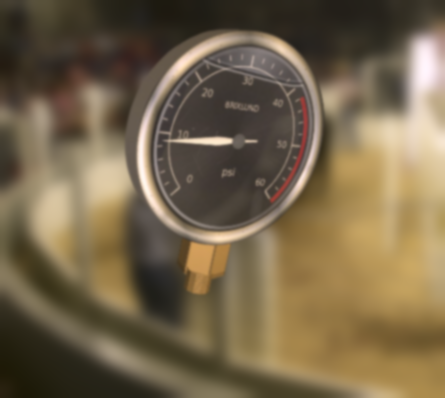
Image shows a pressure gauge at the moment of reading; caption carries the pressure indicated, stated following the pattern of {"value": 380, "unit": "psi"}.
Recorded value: {"value": 9, "unit": "psi"}
